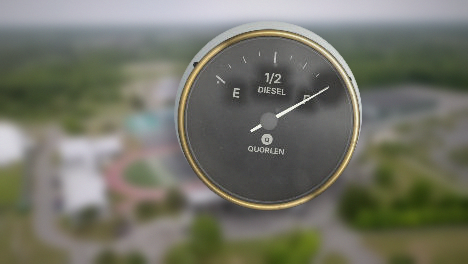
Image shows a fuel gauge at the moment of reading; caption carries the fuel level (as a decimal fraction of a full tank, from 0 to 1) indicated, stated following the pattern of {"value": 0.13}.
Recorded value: {"value": 1}
